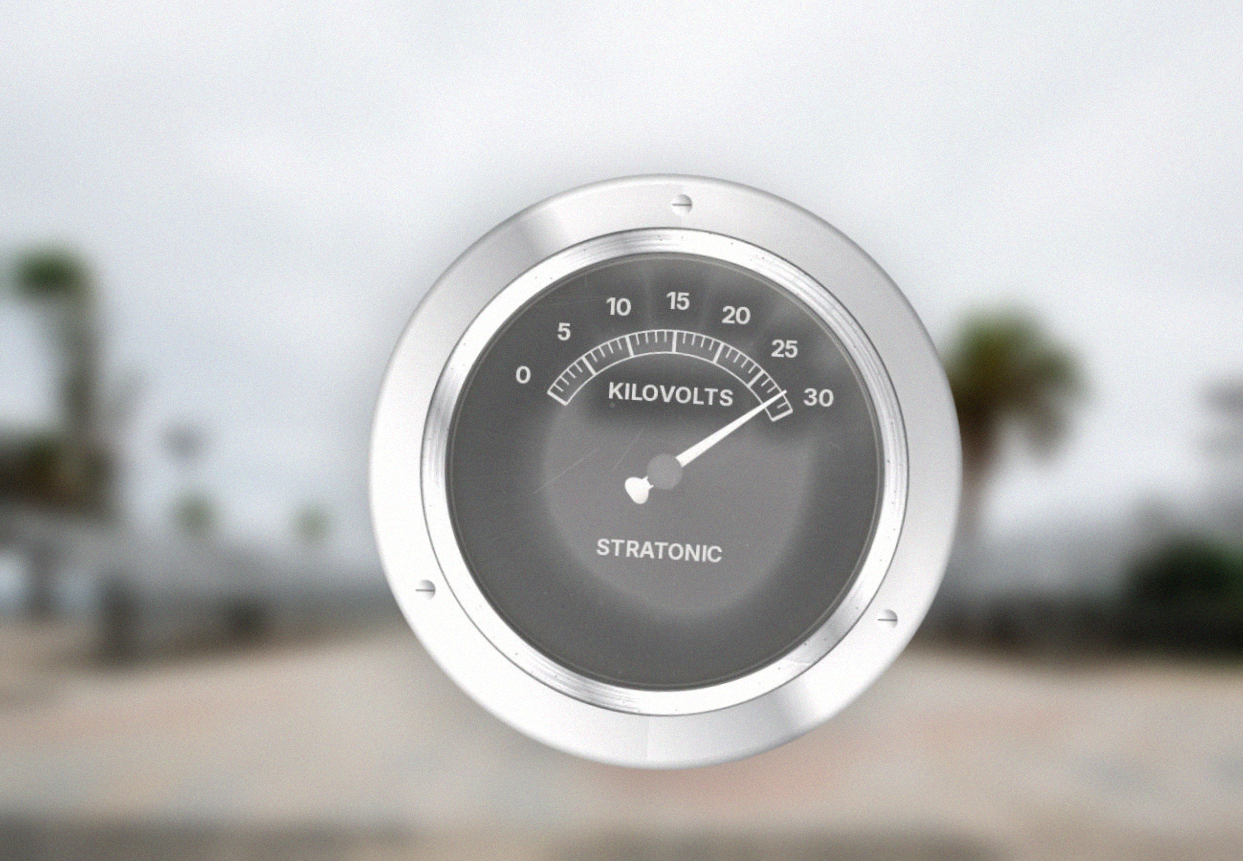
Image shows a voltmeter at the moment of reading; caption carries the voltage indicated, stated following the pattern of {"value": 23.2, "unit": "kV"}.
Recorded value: {"value": 28, "unit": "kV"}
